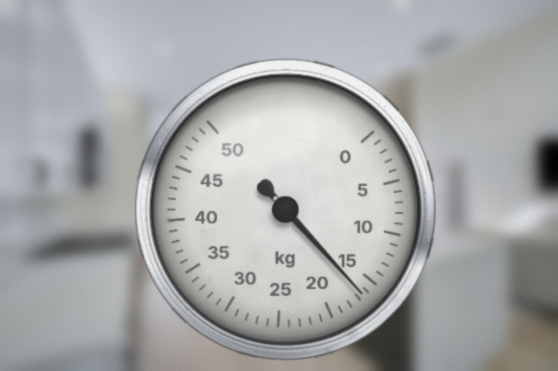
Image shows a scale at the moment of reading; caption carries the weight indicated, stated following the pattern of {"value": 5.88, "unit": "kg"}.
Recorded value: {"value": 16.5, "unit": "kg"}
